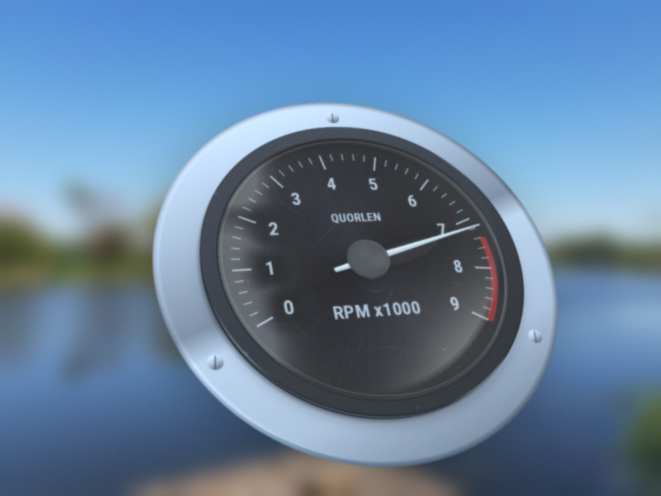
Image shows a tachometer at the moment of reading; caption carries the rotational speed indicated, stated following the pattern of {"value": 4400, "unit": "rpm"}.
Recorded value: {"value": 7200, "unit": "rpm"}
